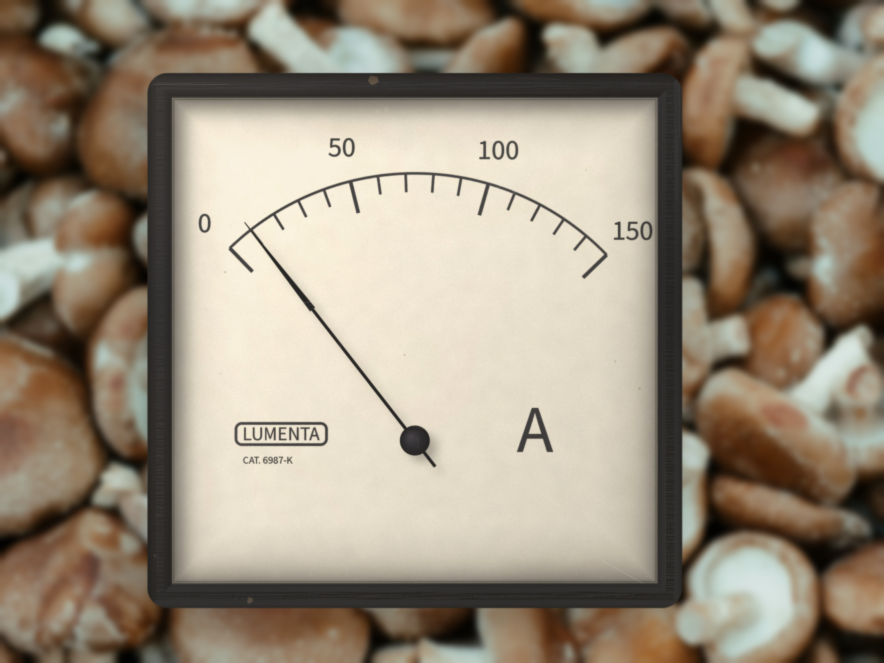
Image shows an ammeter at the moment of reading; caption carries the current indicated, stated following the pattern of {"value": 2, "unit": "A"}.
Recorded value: {"value": 10, "unit": "A"}
